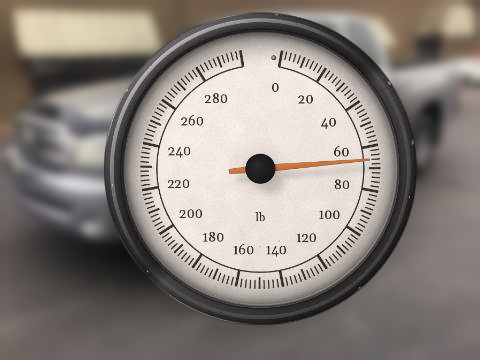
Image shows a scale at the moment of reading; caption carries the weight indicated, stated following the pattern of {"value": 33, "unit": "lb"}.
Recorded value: {"value": 66, "unit": "lb"}
